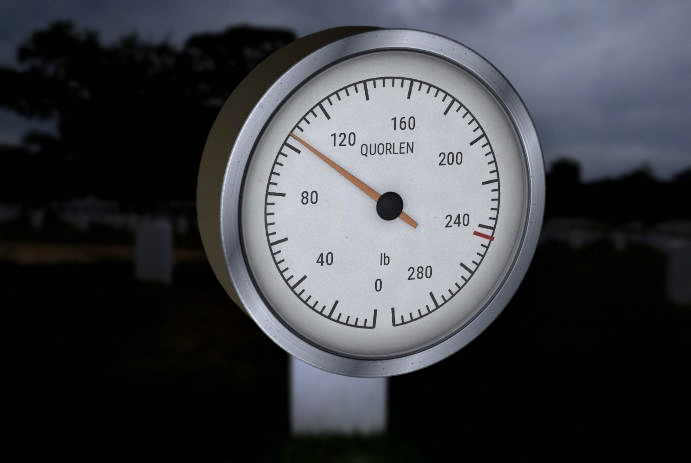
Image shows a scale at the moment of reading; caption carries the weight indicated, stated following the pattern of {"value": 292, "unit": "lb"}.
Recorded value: {"value": 104, "unit": "lb"}
